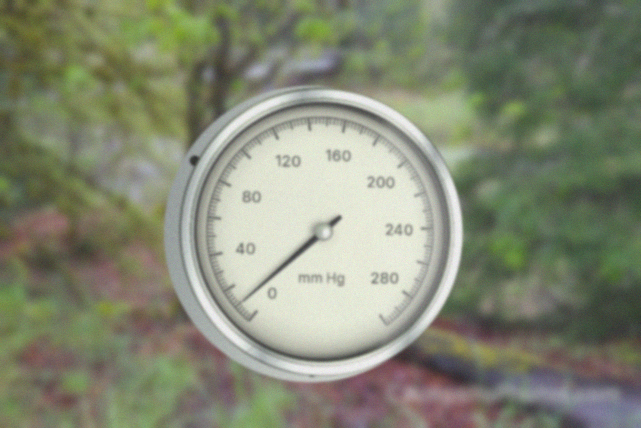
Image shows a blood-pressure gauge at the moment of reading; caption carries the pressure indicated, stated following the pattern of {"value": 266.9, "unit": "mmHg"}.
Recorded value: {"value": 10, "unit": "mmHg"}
